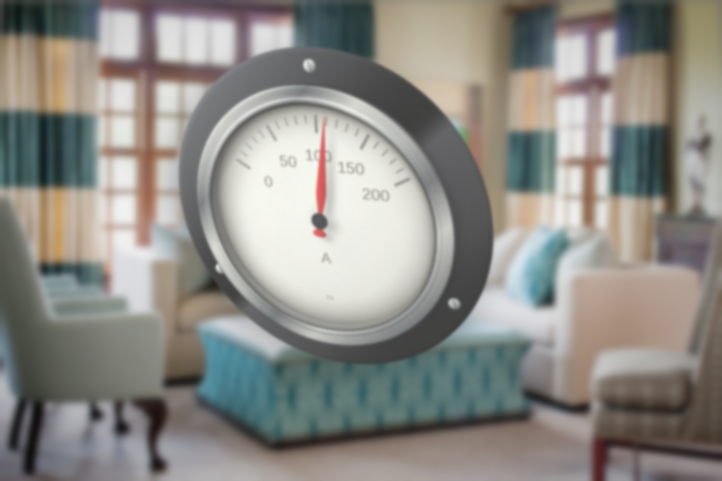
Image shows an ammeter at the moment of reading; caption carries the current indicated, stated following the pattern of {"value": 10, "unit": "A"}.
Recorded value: {"value": 110, "unit": "A"}
